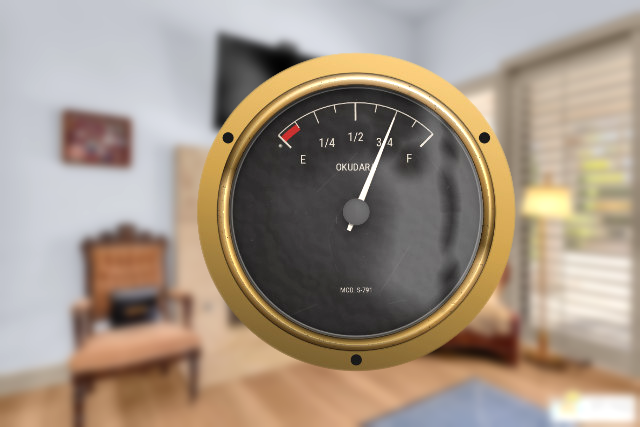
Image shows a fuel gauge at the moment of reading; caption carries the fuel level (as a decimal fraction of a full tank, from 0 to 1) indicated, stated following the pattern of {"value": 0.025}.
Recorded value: {"value": 0.75}
